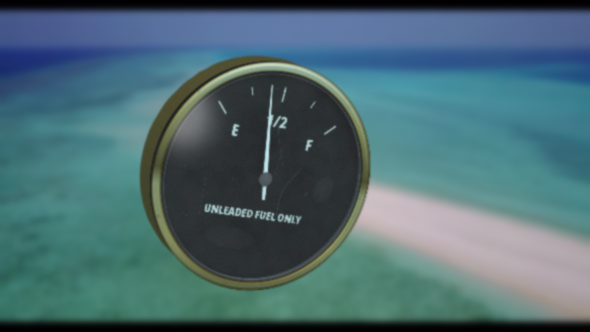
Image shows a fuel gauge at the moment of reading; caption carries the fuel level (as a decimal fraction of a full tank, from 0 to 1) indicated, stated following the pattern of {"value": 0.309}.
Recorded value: {"value": 0.375}
